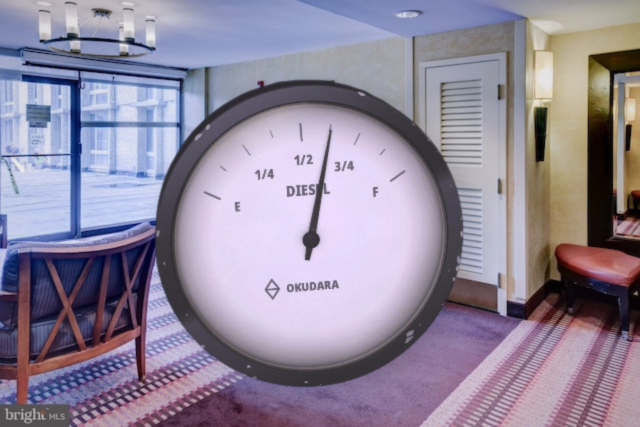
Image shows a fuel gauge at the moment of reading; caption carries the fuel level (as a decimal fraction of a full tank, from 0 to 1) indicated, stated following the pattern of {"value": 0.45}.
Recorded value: {"value": 0.625}
